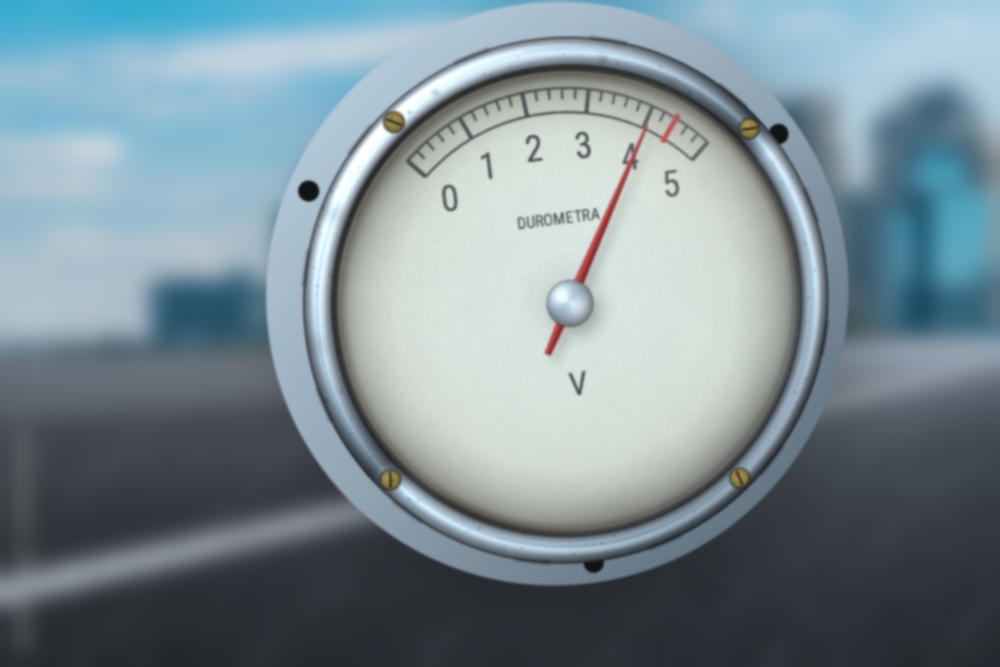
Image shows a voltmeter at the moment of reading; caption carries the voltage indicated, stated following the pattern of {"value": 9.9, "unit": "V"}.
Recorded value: {"value": 4, "unit": "V"}
